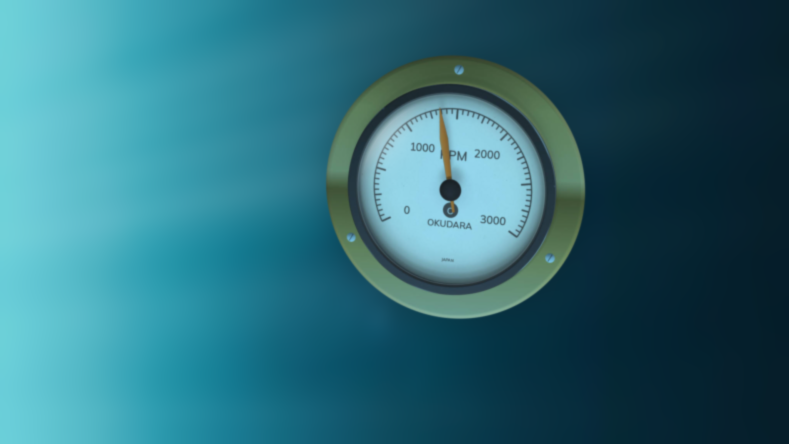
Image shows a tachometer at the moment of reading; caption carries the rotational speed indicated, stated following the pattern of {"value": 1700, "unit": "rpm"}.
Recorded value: {"value": 1350, "unit": "rpm"}
